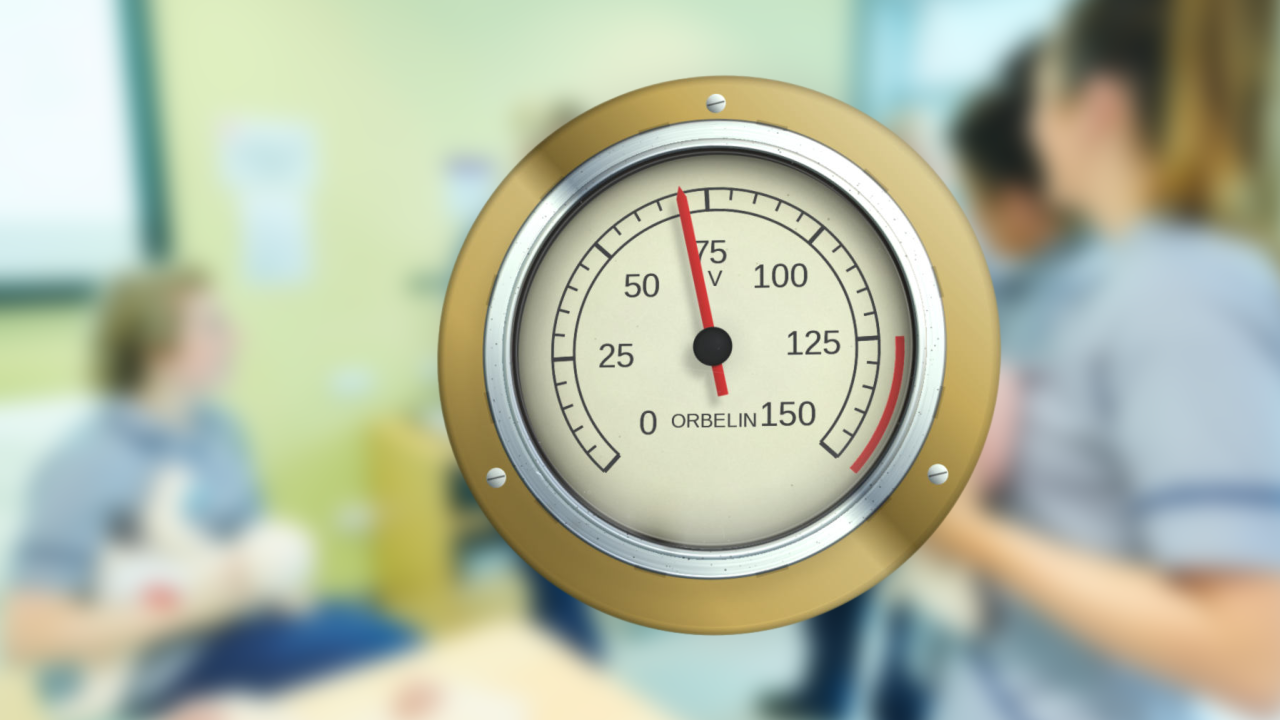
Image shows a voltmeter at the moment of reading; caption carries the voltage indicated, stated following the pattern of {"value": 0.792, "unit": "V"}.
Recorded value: {"value": 70, "unit": "V"}
